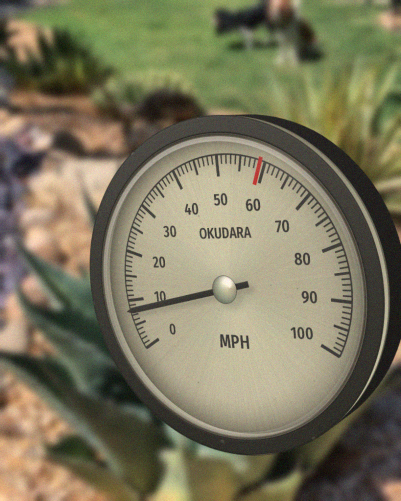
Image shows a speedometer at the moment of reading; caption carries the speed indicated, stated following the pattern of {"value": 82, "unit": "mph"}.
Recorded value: {"value": 8, "unit": "mph"}
